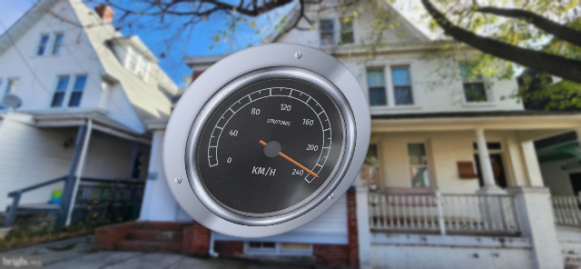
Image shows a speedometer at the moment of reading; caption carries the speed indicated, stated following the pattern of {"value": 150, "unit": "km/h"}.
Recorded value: {"value": 230, "unit": "km/h"}
